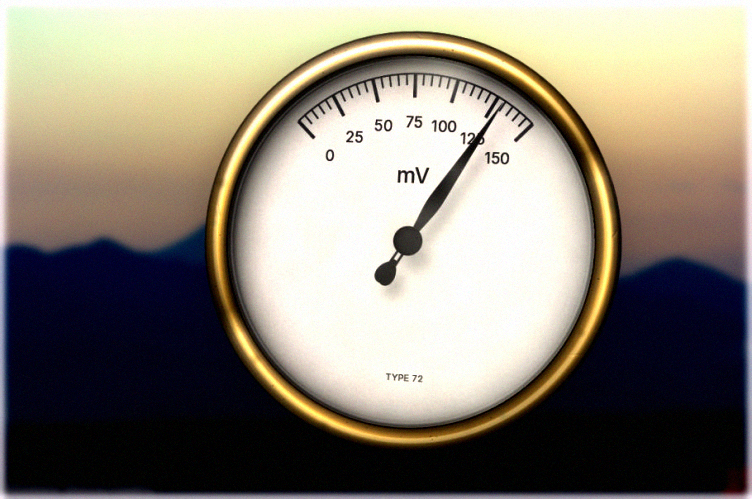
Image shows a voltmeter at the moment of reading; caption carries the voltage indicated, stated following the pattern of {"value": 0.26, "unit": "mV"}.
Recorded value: {"value": 130, "unit": "mV"}
